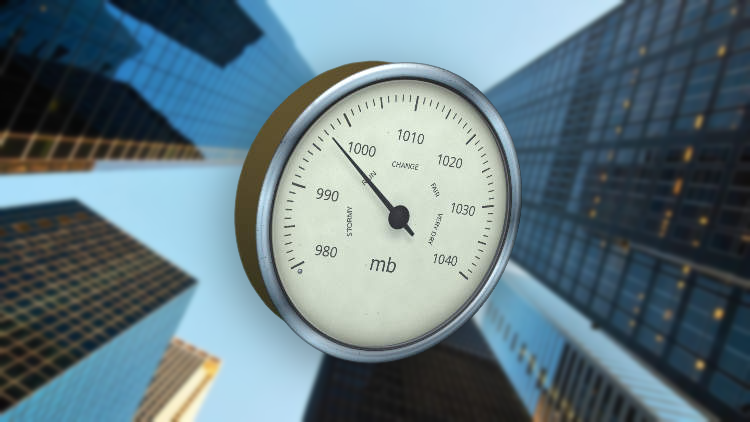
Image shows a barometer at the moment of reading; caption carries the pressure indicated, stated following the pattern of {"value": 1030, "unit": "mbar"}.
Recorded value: {"value": 997, "unit": "mbar"}
